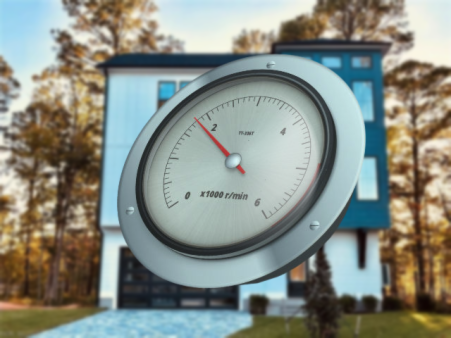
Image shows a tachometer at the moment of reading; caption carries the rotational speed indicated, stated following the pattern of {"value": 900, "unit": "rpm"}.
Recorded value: {"value": 1800, "unit": "rpm"}
